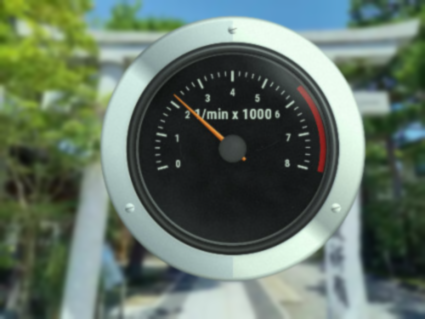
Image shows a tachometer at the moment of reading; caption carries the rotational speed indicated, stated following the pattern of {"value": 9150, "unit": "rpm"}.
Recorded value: {"value": 2200, "unit": "rpm"}
